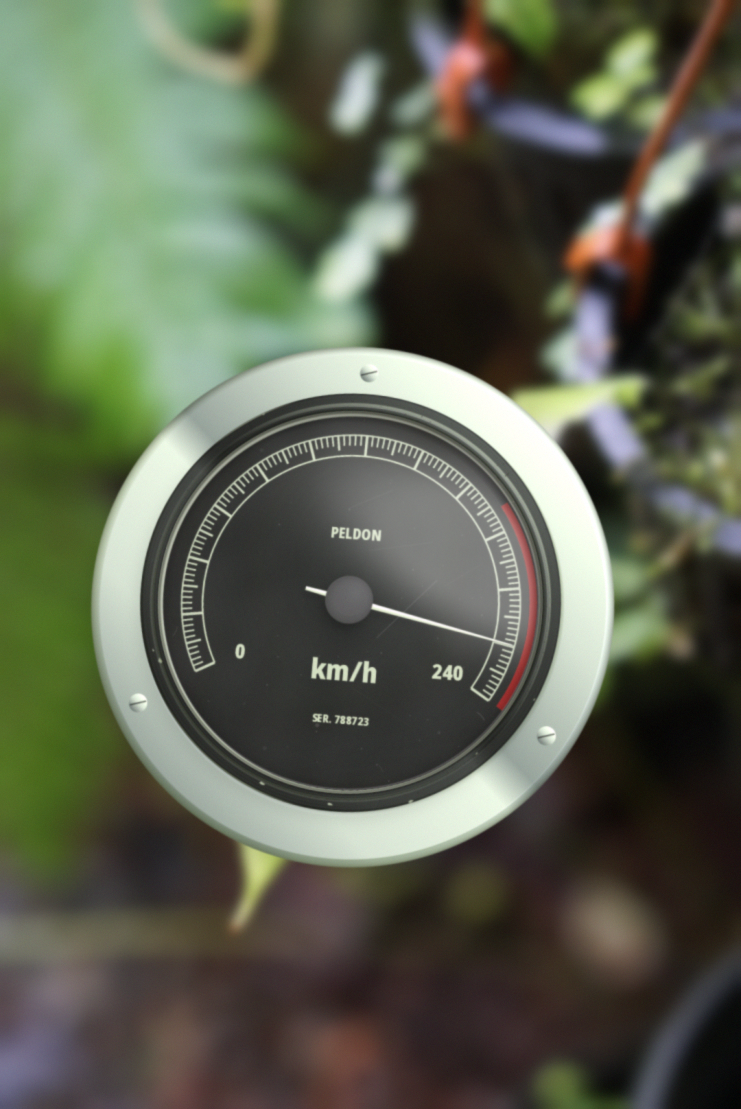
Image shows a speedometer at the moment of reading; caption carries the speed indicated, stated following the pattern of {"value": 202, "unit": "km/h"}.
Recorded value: {"value": 220, "unit": "km/h"}
